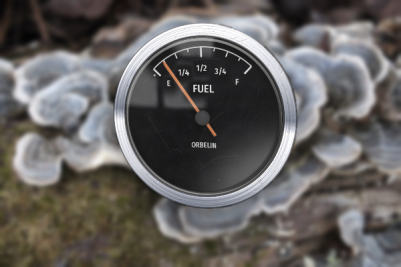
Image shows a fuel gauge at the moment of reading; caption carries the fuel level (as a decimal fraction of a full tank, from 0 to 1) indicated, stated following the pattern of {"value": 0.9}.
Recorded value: {"value": 0.125}
